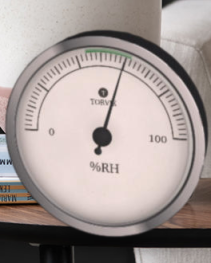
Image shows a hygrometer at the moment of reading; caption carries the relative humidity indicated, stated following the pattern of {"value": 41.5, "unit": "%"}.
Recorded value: {"value": 60, "unit": "%"}
